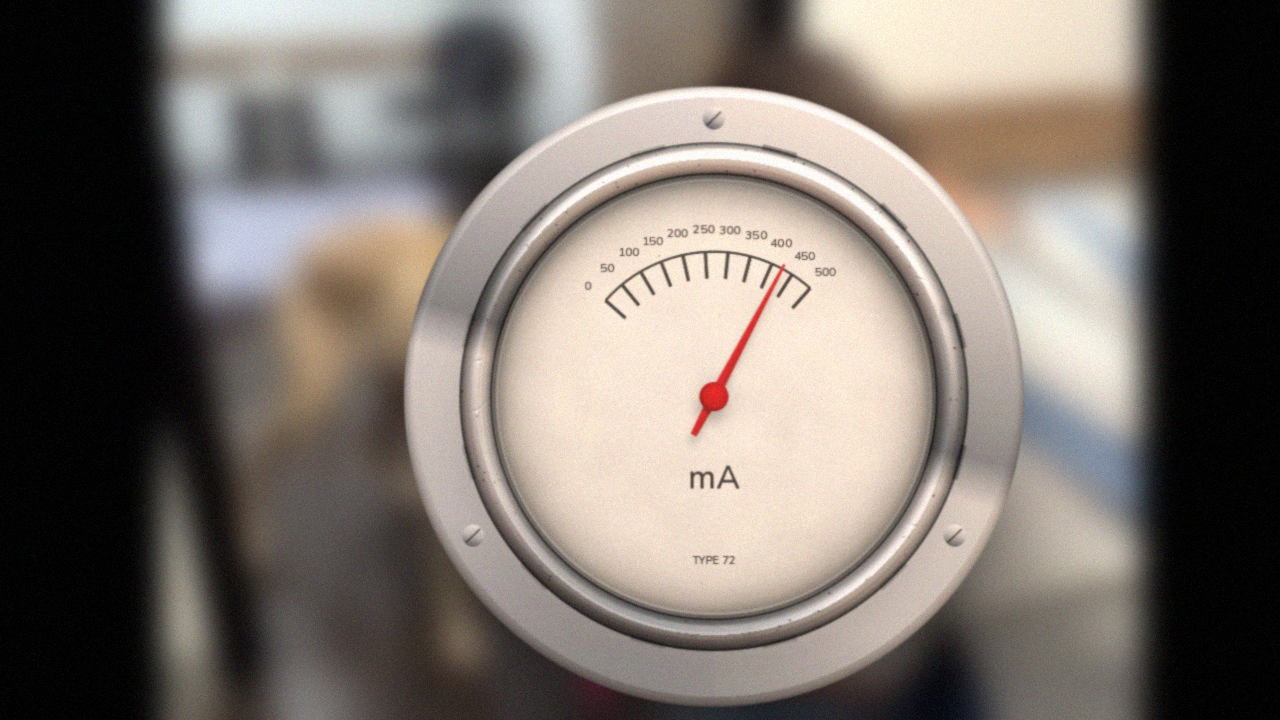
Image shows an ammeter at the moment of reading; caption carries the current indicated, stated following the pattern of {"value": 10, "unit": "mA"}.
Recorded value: {"value": 425, "unit": "mA"}
